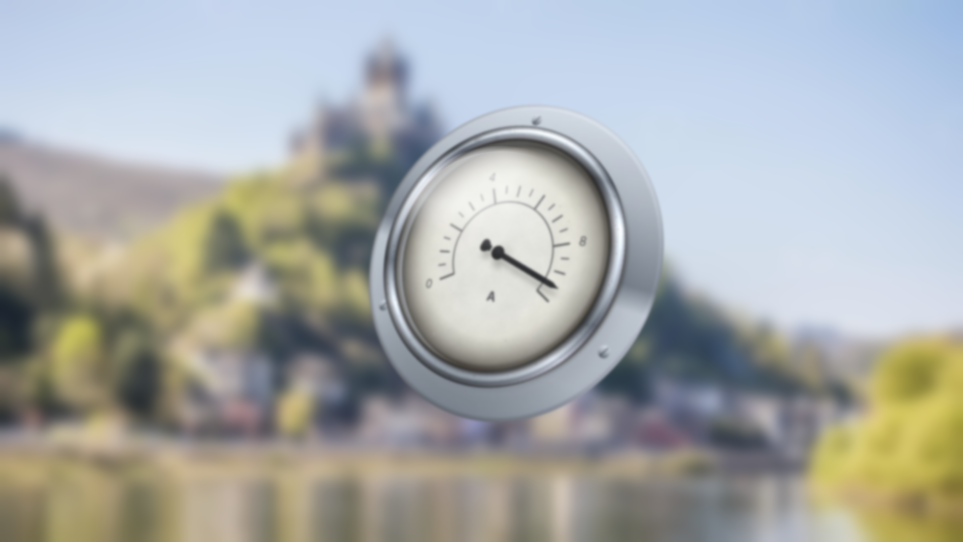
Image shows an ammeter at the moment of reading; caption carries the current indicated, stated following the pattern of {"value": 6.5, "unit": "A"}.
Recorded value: {"value": 9.5, "unit": "A"}
